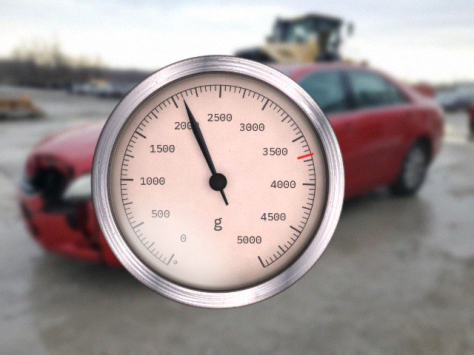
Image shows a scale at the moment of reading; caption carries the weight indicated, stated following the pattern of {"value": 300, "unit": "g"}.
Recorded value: {"value": 2100, "unit": "g"}
